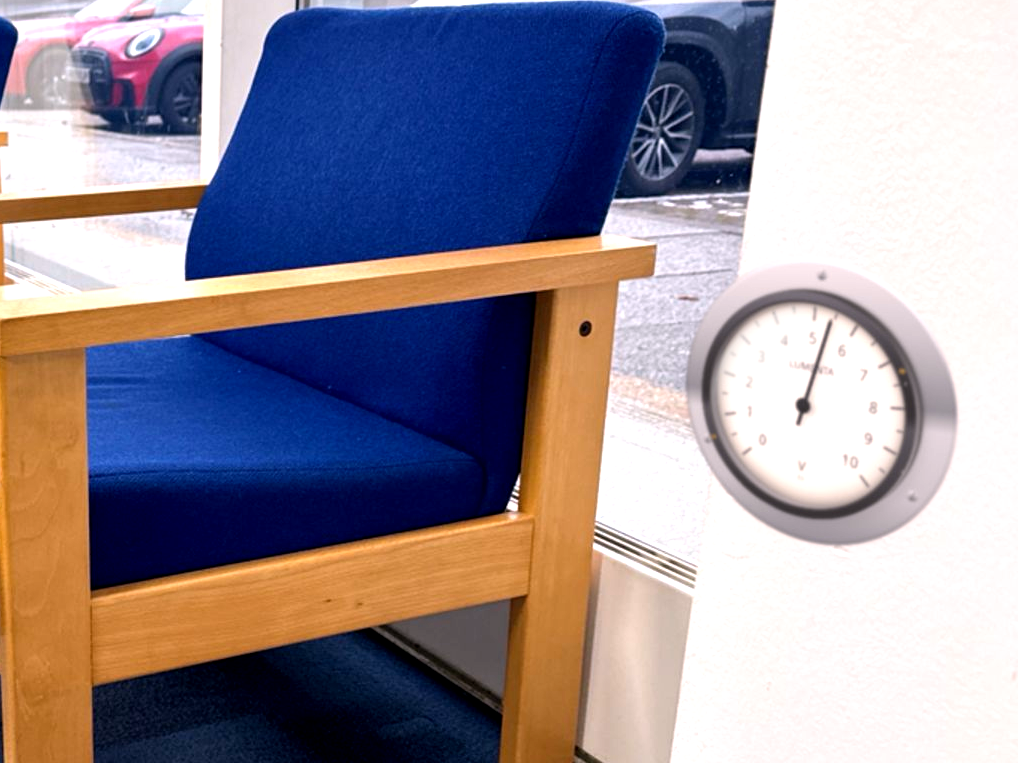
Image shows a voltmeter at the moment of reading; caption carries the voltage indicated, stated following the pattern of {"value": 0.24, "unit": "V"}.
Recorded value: {"value": 5.5, "unit": "V"}
